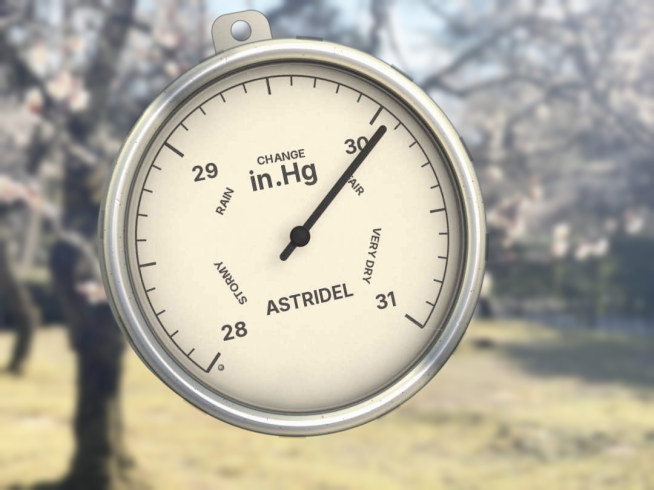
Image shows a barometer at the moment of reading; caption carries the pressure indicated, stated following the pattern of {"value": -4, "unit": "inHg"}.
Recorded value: {"value": 30.05, "unit": "inHg"}
